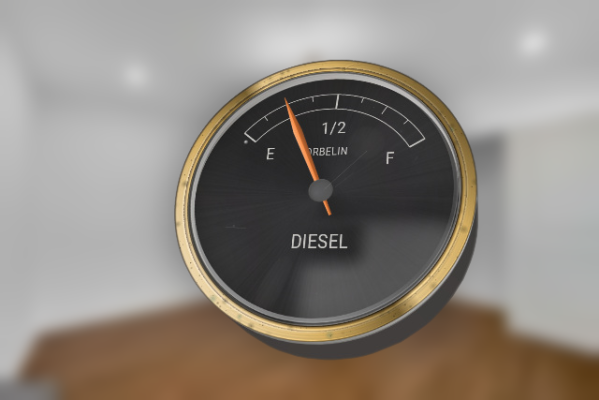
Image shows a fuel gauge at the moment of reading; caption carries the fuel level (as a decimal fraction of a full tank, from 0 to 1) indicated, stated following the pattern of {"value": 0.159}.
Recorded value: {"value": 0.25}
